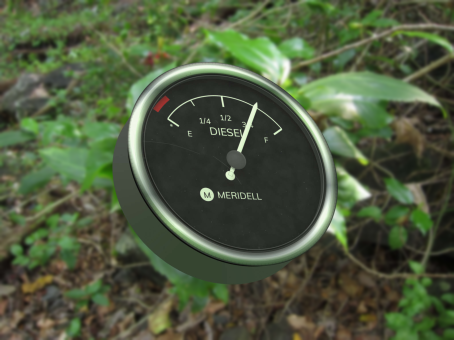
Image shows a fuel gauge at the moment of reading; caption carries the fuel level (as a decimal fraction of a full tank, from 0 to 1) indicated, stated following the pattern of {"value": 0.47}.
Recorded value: {"value": 0.75}
